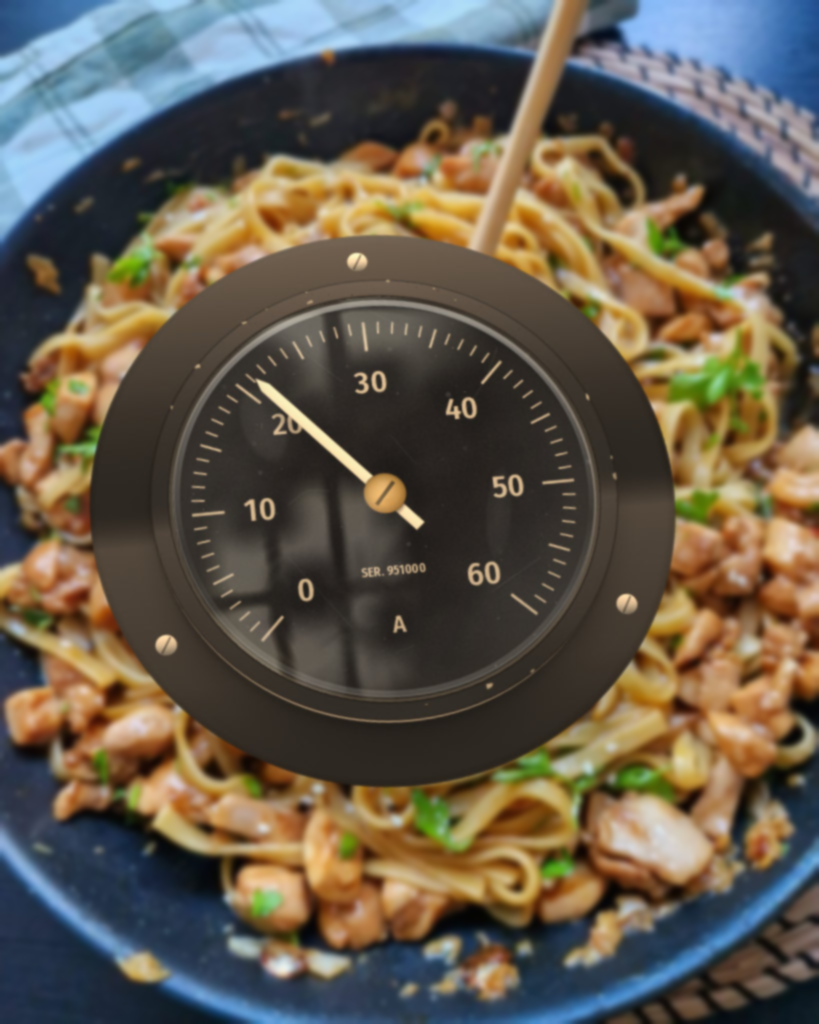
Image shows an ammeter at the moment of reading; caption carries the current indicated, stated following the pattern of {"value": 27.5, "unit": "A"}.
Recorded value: {"value": 21, "unit": "A"}
